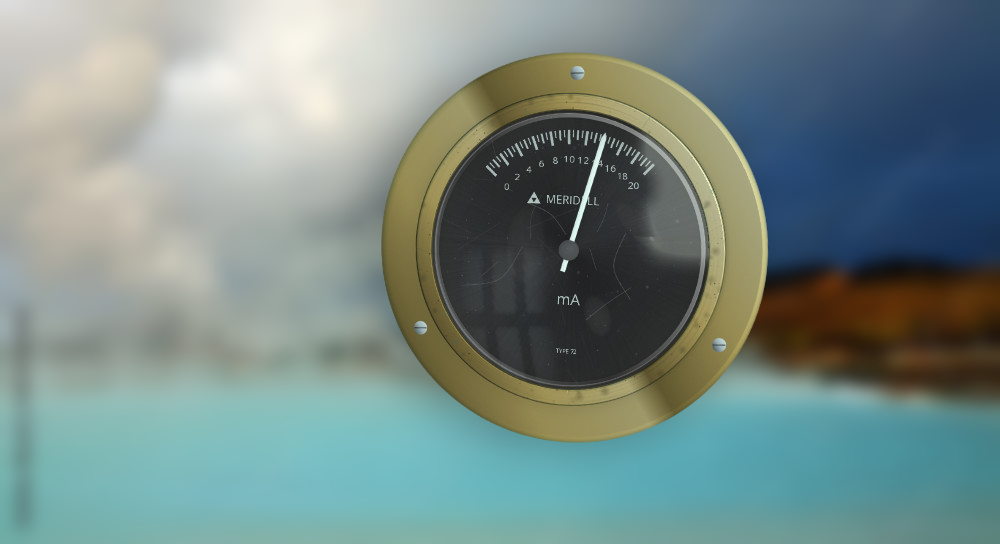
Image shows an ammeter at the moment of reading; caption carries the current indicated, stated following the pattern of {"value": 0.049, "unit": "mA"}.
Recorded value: {"value": 14, "unit": "mA"}
